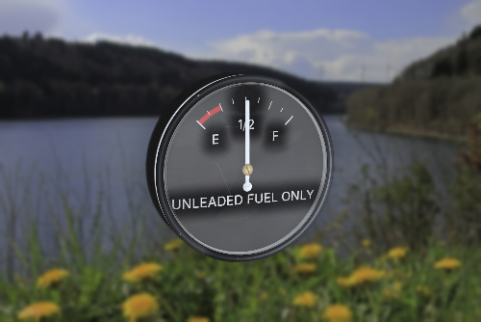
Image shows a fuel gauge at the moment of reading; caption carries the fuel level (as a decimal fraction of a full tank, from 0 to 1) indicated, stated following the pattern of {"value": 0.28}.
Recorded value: {"value": 0.5}
